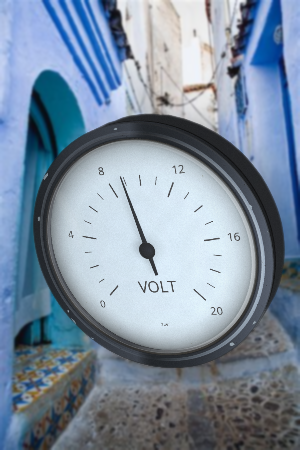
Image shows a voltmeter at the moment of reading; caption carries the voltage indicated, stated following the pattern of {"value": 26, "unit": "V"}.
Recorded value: {"value": 9, "unit": "V"}
